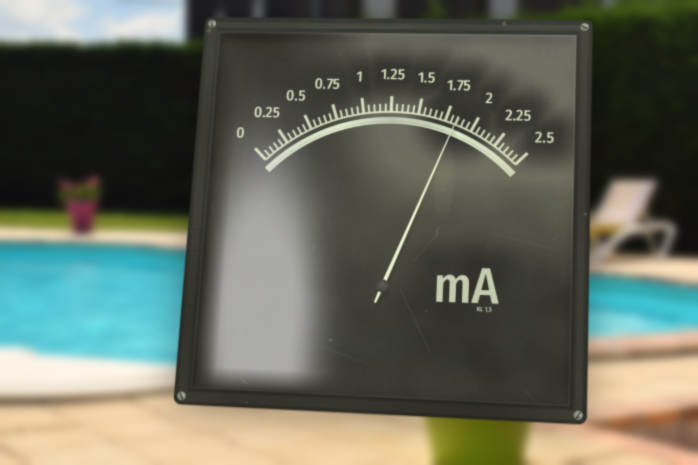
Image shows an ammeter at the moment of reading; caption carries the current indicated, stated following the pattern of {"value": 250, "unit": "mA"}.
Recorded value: {"value": 1.85, "unit": "mA"}
